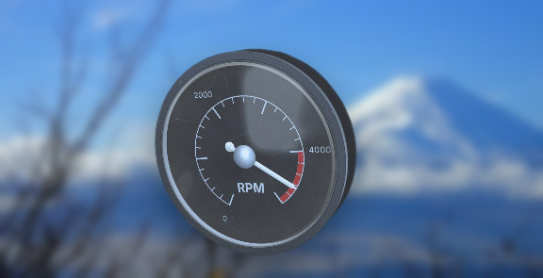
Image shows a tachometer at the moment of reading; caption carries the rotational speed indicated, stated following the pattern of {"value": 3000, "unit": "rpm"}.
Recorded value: {"value": 4600, "unit": "rpm"}
